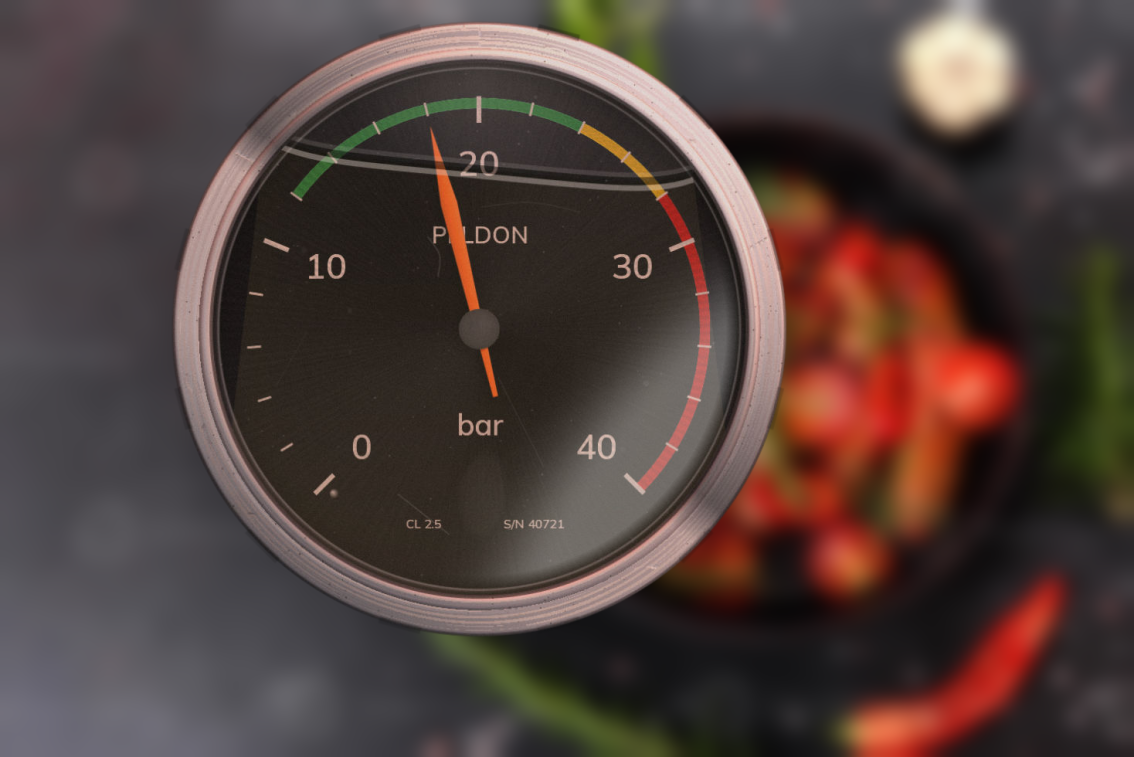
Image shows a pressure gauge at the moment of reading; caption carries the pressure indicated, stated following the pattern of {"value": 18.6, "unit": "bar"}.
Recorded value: {"value": 18, "unit": "bar"}
